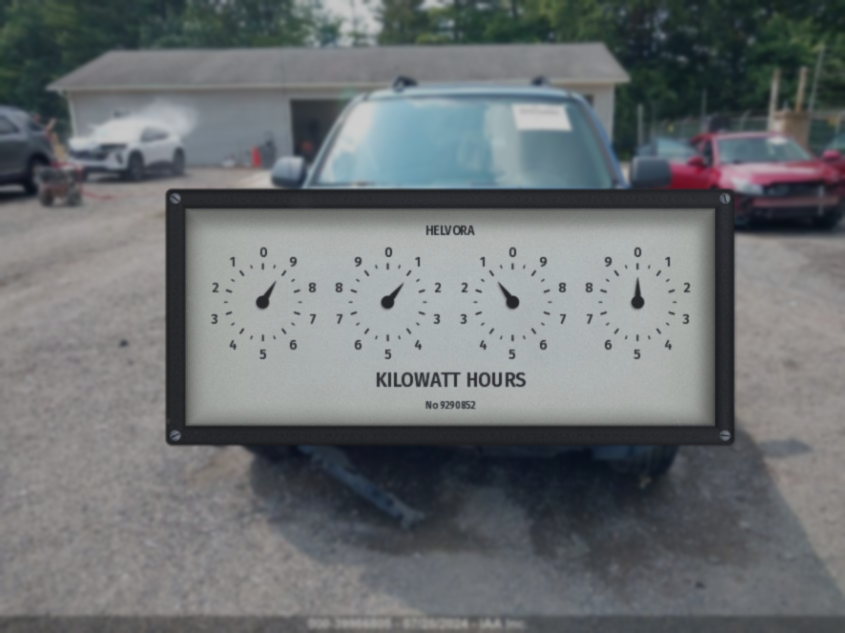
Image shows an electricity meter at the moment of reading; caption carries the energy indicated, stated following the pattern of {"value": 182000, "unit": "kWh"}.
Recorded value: {"value": 9110, "unit": "kWh"}
